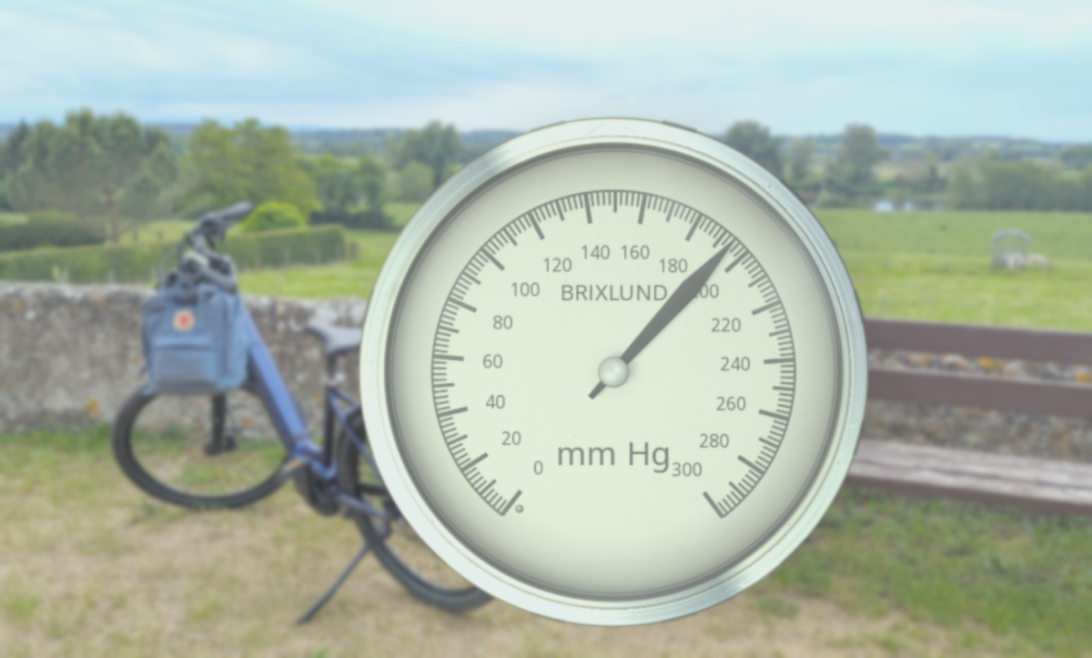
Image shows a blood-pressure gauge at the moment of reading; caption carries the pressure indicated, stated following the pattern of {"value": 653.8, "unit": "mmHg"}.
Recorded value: {"value": 194, "unit": "mmHg"}
